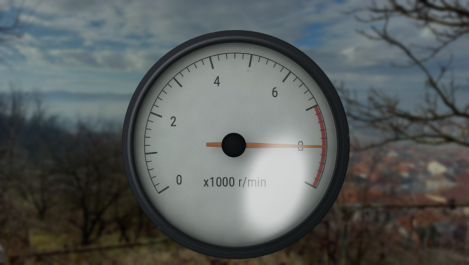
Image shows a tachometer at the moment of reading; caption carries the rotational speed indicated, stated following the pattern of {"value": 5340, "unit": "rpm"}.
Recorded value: {"value": 8000, "unit": "rpm"}
